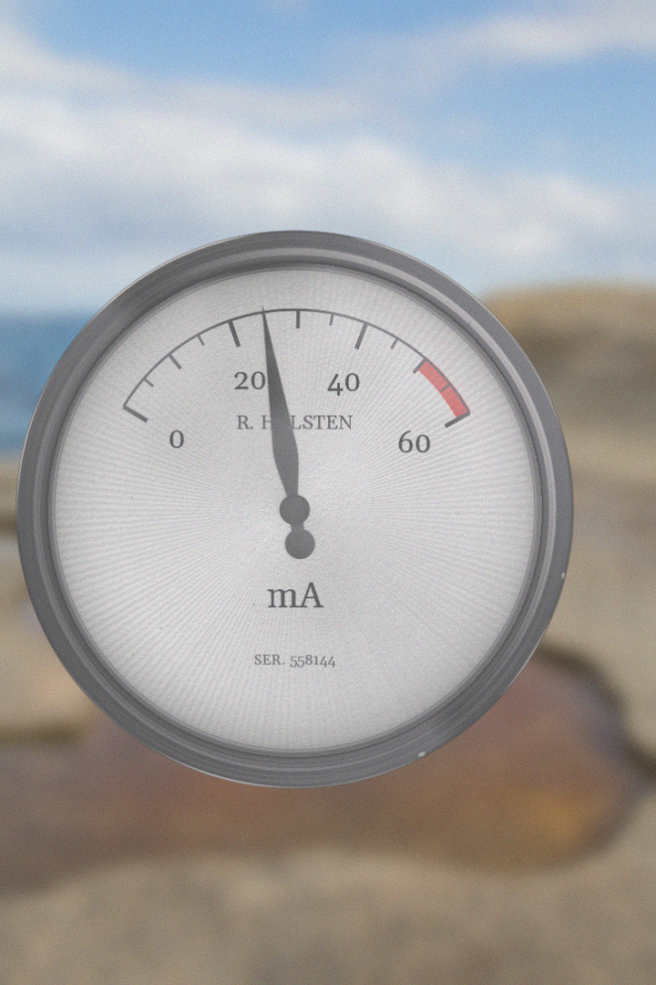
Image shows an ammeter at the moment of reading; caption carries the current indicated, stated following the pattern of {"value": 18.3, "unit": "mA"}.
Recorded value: {"value": 25, "unit": "mA"}
